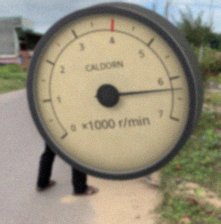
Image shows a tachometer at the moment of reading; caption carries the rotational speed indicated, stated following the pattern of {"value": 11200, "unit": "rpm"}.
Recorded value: {"value": 6250, "unit": "rpm"}
